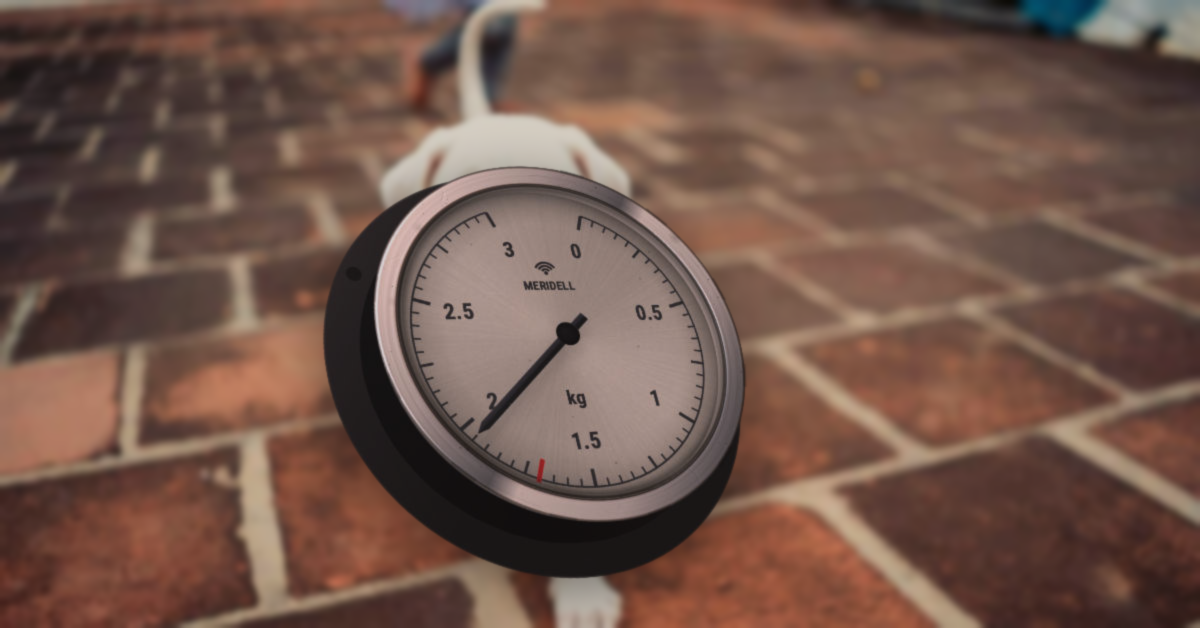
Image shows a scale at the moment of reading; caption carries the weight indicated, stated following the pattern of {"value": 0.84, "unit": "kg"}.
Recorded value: {"value": 1.95, "unit": "kg"}
